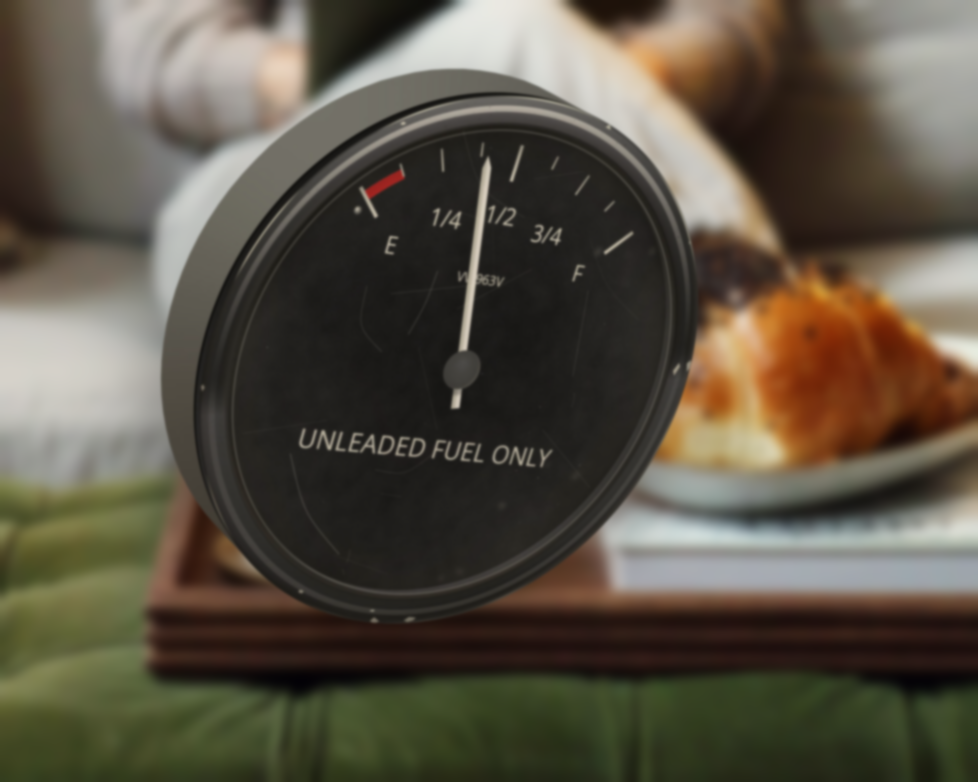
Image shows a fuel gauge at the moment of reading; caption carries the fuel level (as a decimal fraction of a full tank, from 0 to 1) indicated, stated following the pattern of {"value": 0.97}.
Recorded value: {"value": 0.375}
